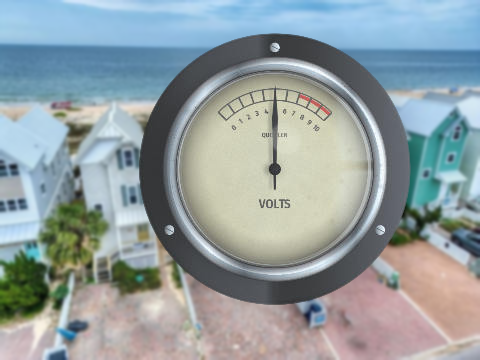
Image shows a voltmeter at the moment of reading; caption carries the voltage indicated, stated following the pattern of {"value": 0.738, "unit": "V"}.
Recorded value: {"value": 5, "unit": "V"}
